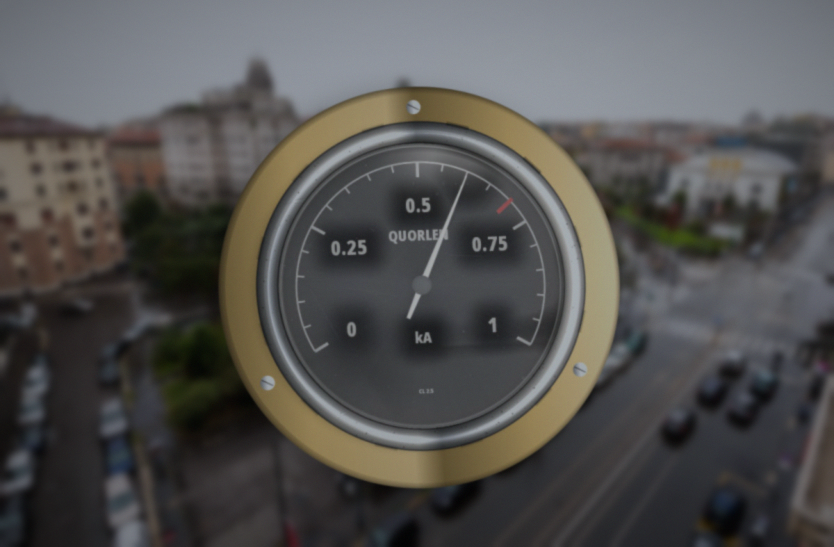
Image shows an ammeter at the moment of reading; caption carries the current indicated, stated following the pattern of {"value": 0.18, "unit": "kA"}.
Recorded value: {"value": 0.6, "unit": "kA"}
